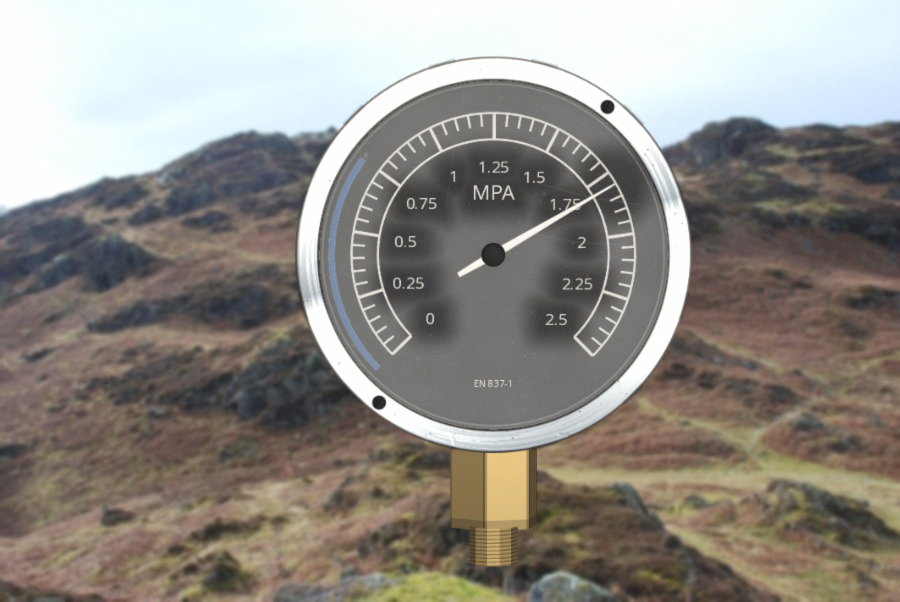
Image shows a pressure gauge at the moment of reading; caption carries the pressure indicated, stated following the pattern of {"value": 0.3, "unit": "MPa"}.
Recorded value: {"value": 1.8, "unit": "MPa"}
